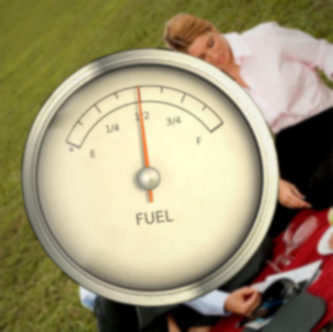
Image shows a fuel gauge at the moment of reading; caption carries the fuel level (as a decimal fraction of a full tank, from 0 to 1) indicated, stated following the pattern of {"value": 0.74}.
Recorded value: {"value": 0.5}
